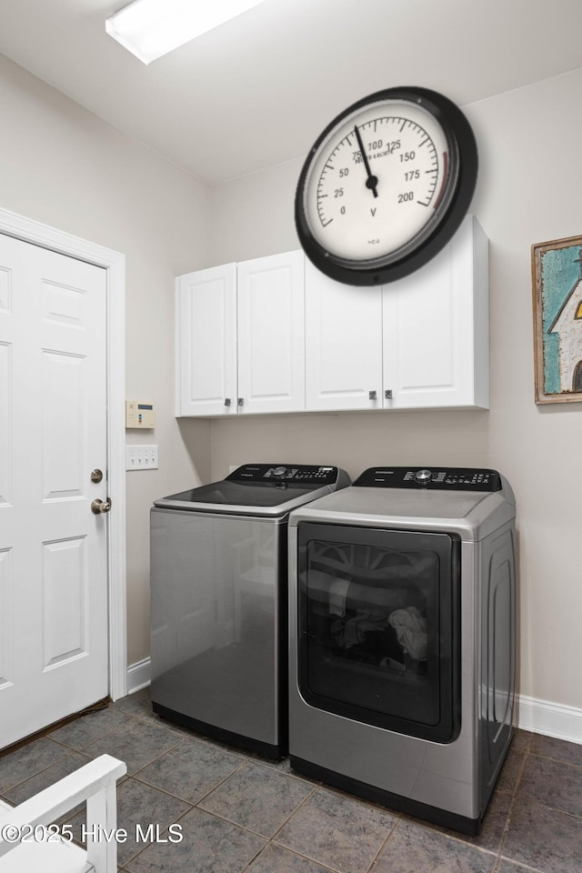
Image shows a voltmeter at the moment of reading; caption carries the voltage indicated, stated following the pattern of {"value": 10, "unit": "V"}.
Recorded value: {"value": 85, "unit": "V"}
